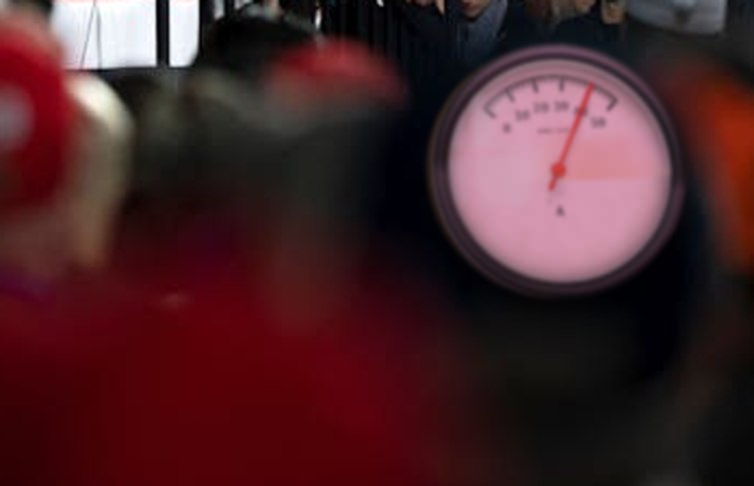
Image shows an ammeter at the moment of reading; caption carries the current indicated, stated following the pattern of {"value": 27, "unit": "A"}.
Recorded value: {"value": 40, "unit": "A"}
